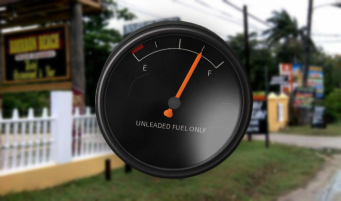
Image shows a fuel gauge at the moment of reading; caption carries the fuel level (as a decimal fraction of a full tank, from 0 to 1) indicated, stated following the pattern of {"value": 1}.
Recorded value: {"value": 0.75}
